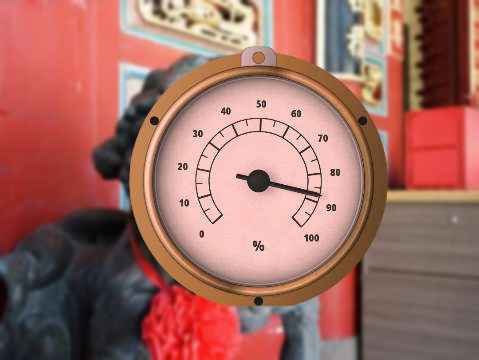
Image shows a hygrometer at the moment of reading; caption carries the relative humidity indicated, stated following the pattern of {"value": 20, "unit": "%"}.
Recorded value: {"value": 87.5, "unit": "%"}
